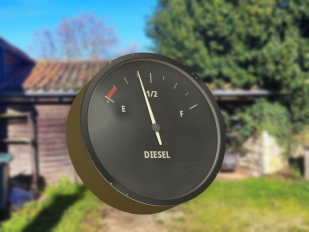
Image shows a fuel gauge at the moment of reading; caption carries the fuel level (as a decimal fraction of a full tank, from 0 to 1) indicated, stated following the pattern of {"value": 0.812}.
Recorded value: {"value": 0.375}
